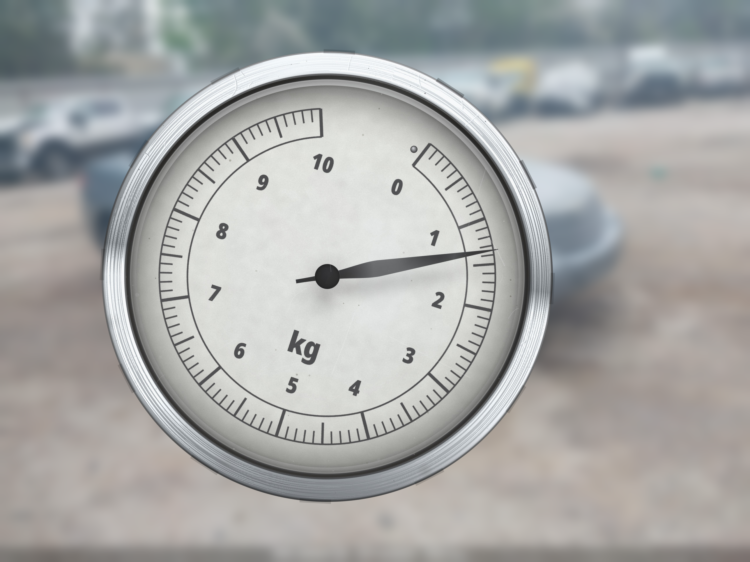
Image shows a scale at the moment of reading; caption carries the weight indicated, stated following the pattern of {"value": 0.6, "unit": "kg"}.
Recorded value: {"value": 1.35, "unit": "kg"}
